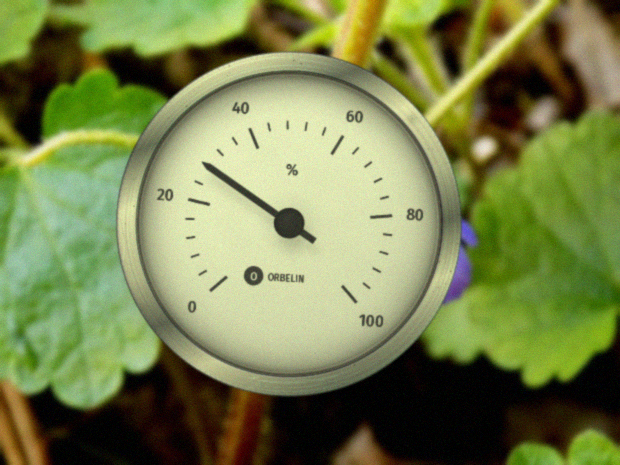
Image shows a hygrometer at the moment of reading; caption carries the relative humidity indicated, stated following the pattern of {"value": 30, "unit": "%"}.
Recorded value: {"value": 28, "unit": "%"}
